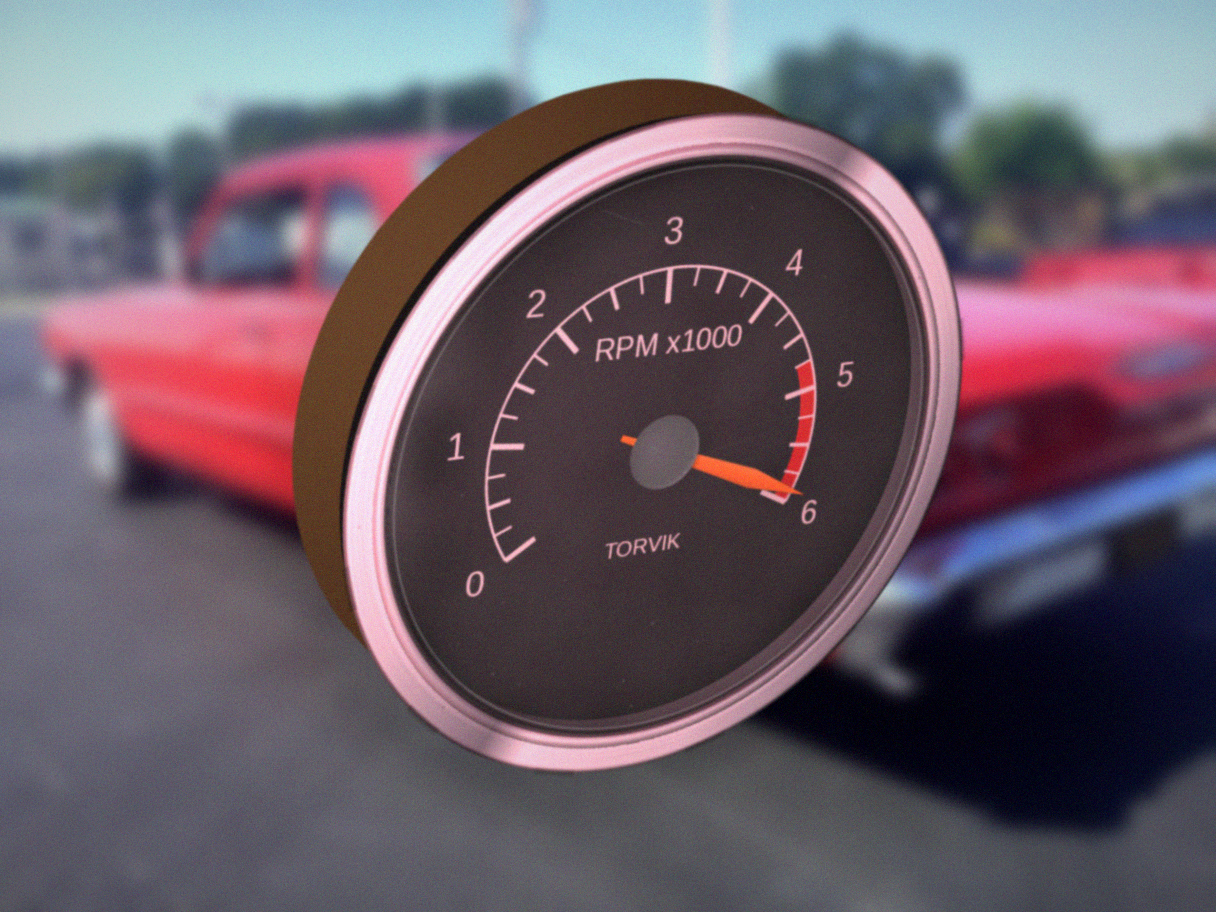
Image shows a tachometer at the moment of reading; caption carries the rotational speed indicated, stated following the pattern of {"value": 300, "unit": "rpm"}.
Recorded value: {"value": 5875, "unit": "rpm"}
